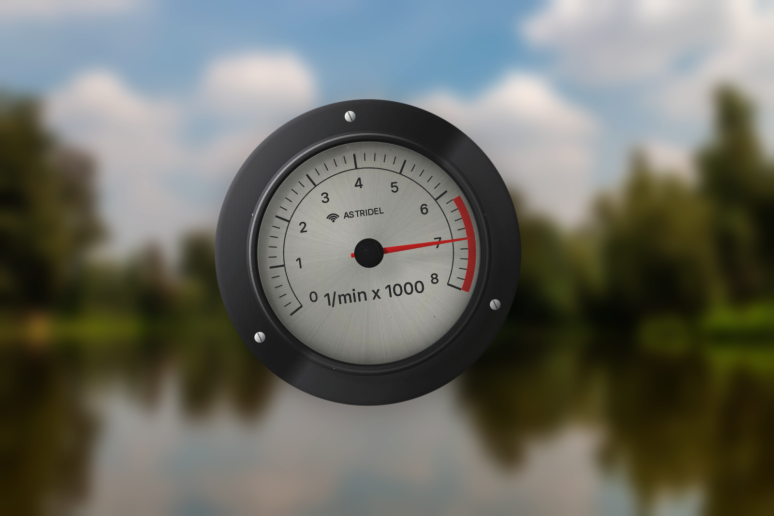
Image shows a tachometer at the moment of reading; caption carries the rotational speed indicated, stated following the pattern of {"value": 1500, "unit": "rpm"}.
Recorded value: {"value": 7000, "unit": "rpm"}
